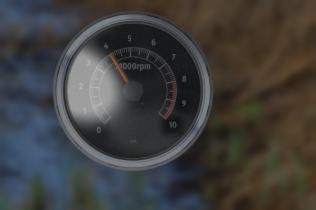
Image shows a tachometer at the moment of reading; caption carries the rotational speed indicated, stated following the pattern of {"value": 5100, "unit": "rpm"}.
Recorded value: {"value": 4000, "unit": "rpm"}
